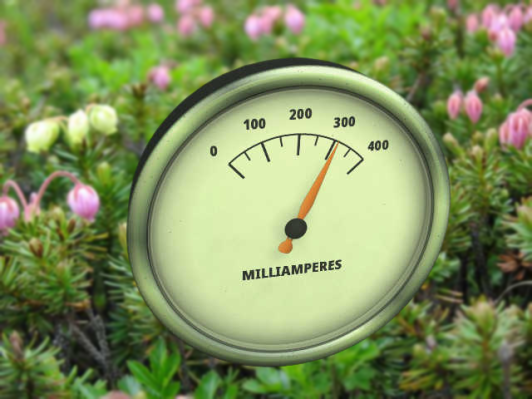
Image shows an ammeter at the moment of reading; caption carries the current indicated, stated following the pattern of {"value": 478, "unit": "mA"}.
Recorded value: {"value": 300, "unit": "mA"}
